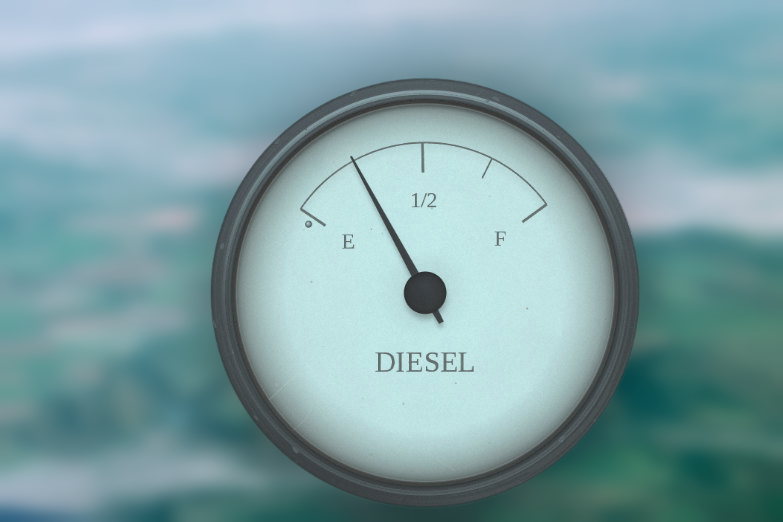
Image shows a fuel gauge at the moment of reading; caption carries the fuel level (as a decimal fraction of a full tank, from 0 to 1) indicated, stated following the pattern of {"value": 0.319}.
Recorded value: {"value": 0.25}
